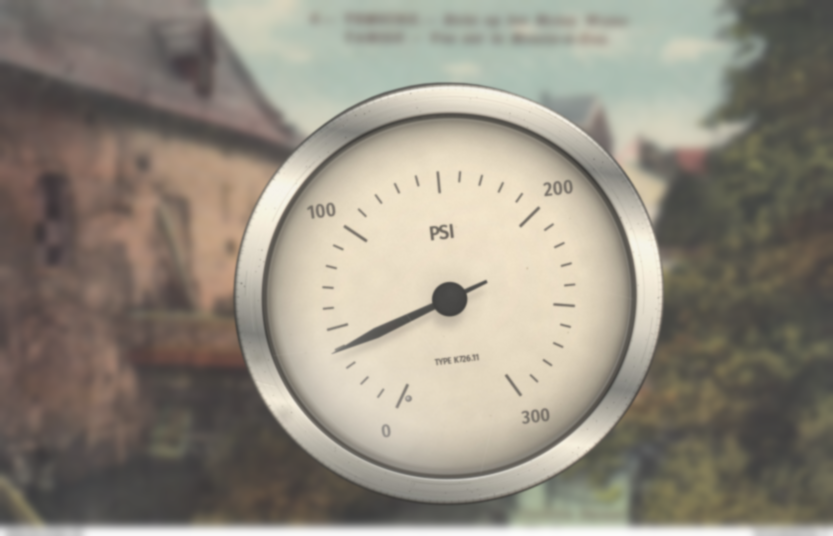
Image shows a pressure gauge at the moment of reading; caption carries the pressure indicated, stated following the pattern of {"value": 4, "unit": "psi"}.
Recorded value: {"value": 40, "unit": "psi"}
